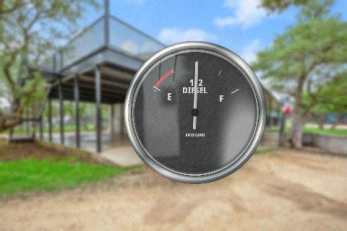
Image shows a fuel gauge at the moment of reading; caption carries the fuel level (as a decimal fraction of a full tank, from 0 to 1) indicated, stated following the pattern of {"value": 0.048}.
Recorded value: {"value": 0.5}
